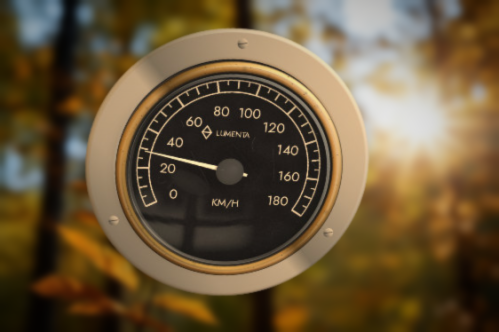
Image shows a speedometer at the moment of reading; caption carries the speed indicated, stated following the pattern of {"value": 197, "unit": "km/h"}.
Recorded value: {"value": 30, "unit": "km/h"}
